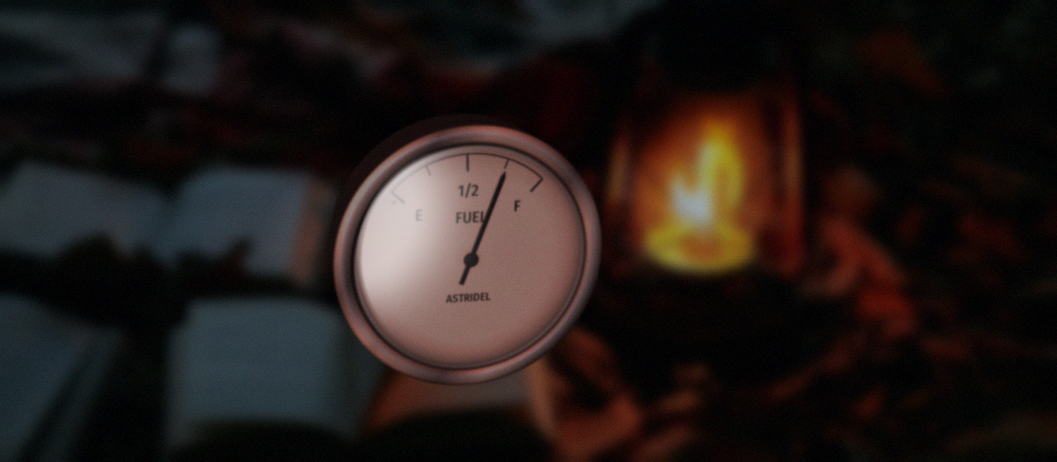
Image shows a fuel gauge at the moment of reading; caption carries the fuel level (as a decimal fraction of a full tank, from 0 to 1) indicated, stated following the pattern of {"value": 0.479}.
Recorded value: {"value": 0.75}
